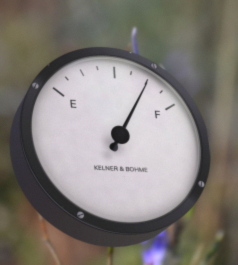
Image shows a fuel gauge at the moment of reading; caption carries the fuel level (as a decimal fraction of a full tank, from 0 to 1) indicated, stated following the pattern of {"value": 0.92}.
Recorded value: {"value": 0.75}
